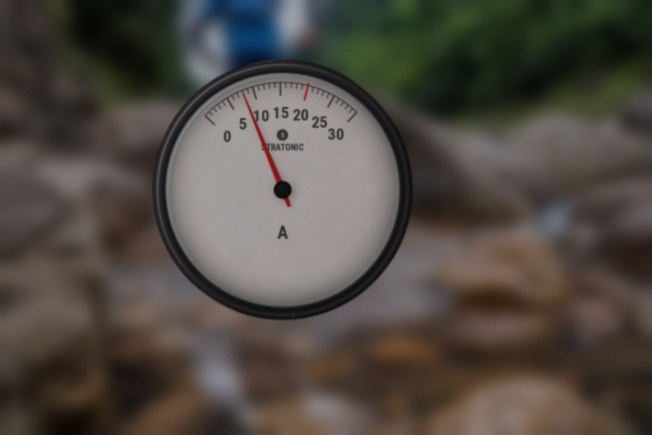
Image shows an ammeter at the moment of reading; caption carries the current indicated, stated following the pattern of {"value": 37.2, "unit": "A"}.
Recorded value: {"value": 8, "unit": "A"}
